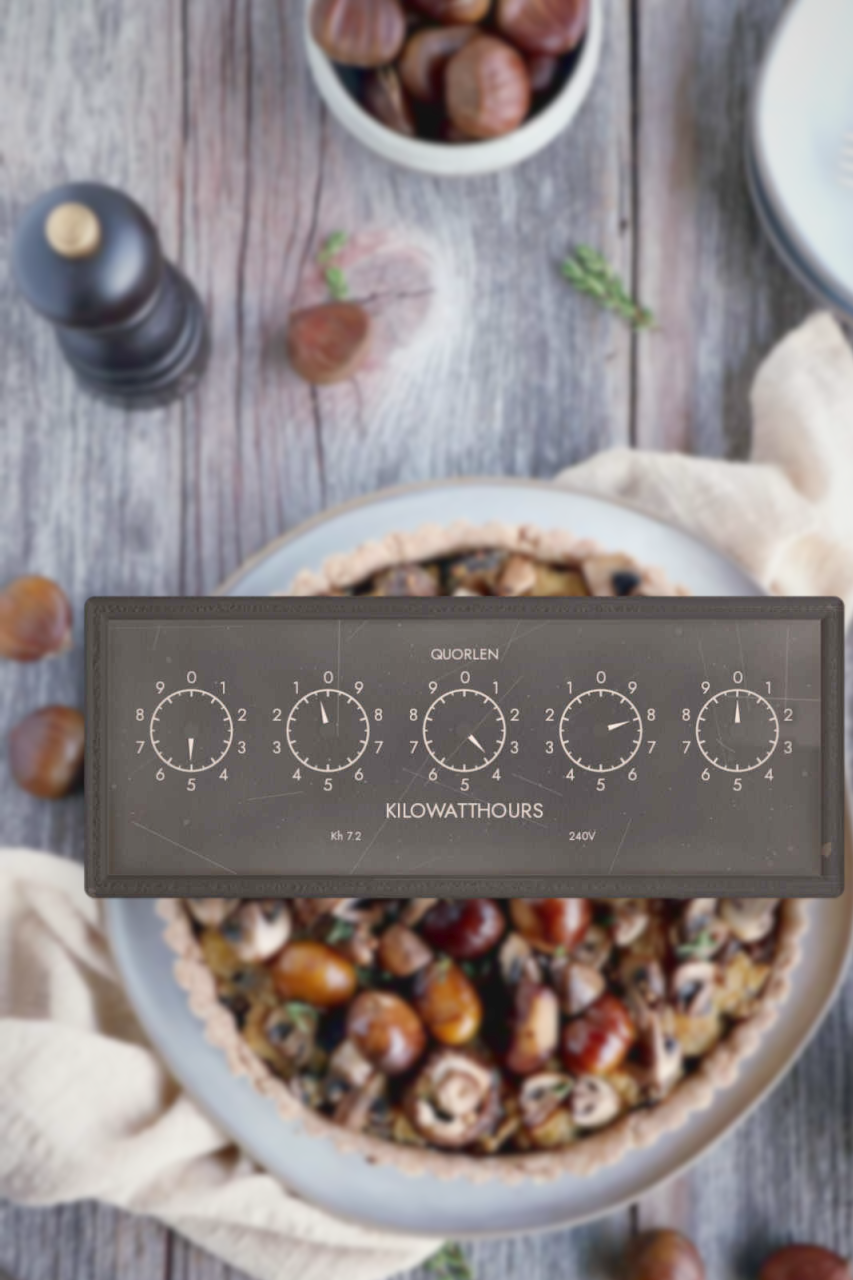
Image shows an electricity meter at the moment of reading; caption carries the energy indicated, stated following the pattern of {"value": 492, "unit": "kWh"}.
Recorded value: {"value": 50380, "unit": "kWh"}
